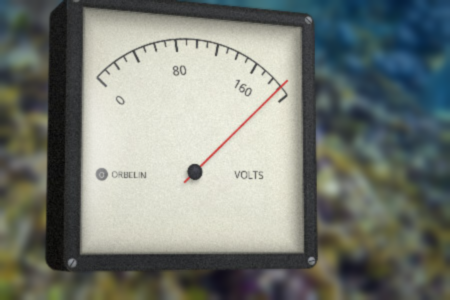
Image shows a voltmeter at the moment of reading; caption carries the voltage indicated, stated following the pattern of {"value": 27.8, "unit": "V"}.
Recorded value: {"value": 190, "unit": "V"}
